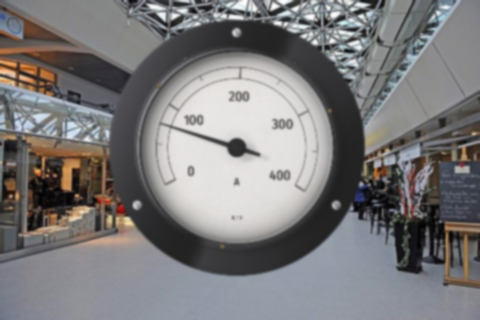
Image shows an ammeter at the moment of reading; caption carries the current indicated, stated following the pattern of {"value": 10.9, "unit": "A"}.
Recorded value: {"value": 75, "unit": "A"}
